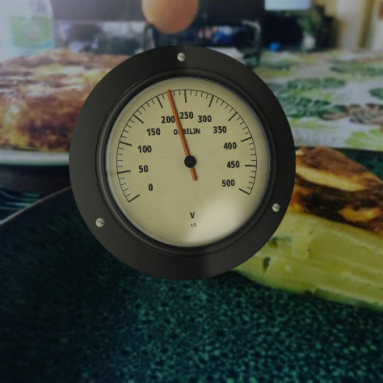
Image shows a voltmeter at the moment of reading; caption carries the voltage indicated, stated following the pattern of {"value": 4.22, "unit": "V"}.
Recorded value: {"value": 220, "unit": "V"}
